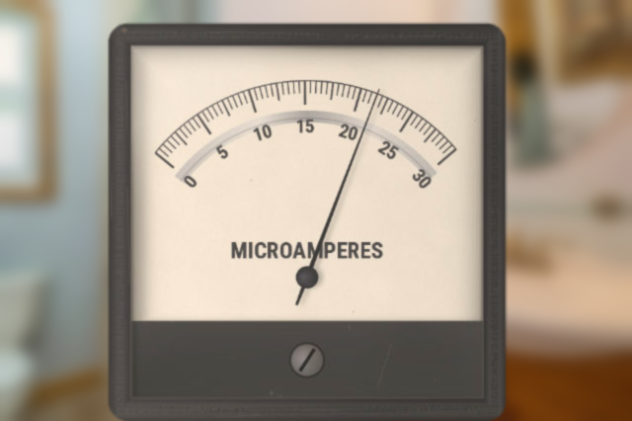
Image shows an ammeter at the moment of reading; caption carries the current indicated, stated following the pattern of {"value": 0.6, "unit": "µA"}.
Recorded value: {"value": 21.5, "unit": "µA"}
